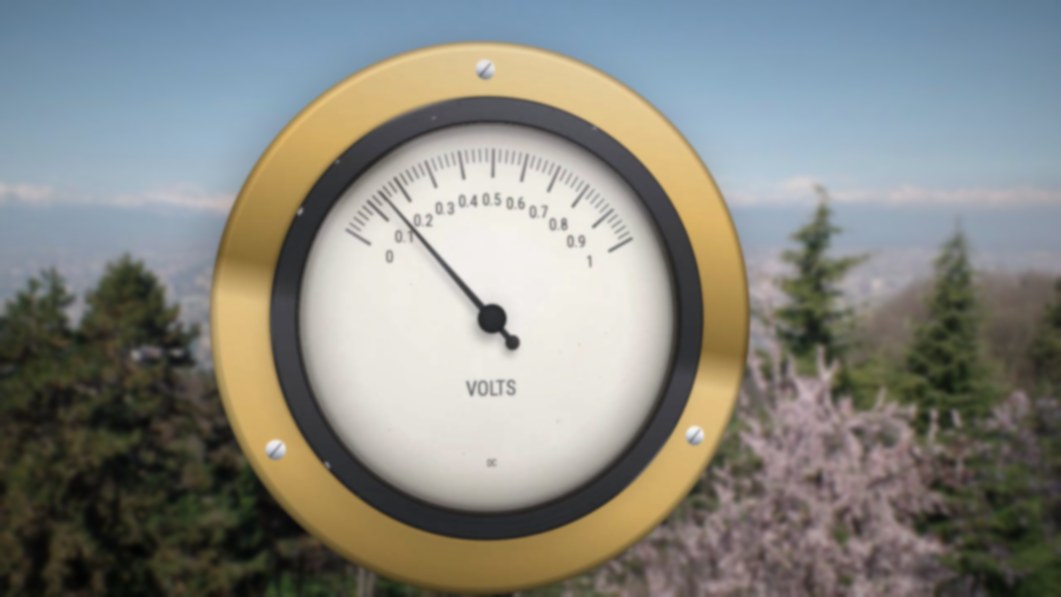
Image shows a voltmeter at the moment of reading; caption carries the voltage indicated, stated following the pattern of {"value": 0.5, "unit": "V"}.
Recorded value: {"value": 0.14, "unit": "V"}
